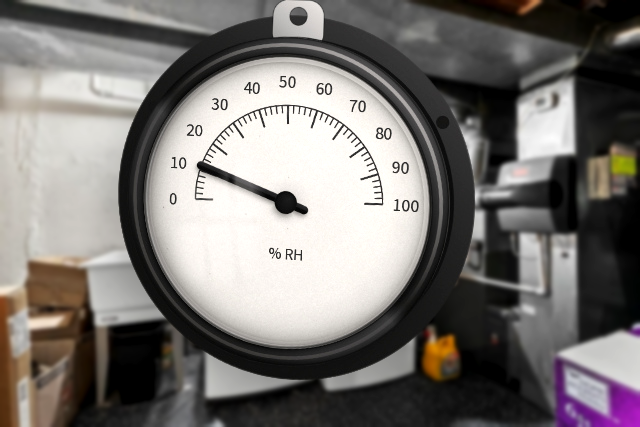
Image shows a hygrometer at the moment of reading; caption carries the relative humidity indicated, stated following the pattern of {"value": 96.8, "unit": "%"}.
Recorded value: {"value": 12, "unit": "%"}
